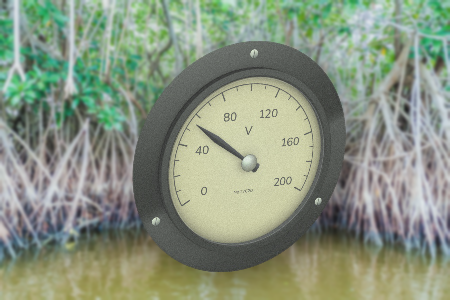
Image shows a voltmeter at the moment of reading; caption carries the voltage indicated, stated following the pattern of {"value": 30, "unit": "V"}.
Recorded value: {"value": 55, "unit": "V"}
